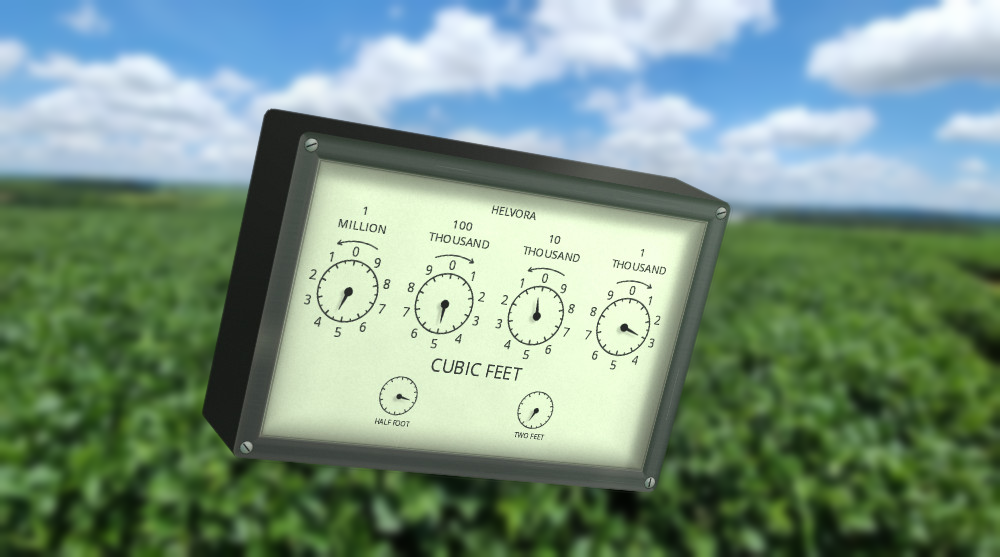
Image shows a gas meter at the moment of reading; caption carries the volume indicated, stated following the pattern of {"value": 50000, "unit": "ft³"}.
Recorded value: {"value": 450300, "unit": "ft³"}
